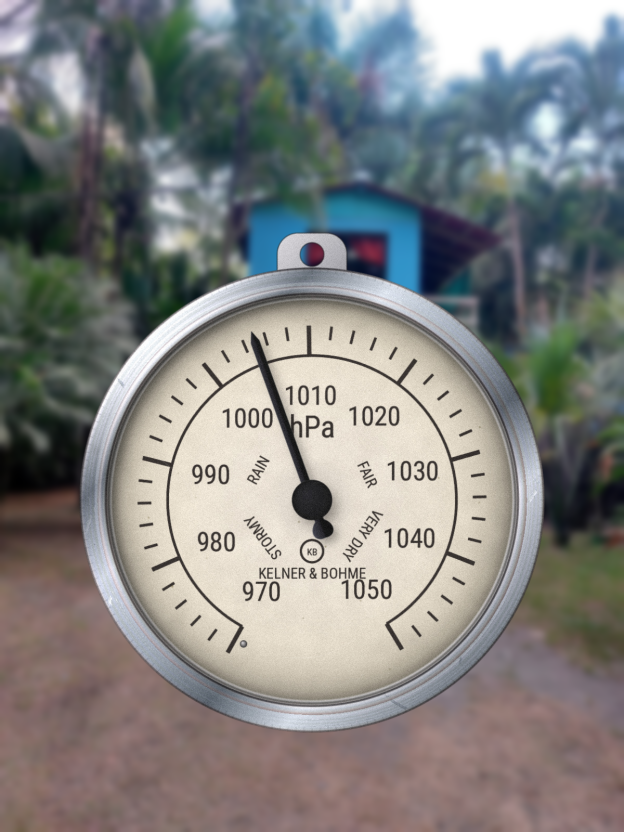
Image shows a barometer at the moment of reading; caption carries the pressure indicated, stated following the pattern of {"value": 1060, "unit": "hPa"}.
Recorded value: {"value": 1005, "unit": "hPa"}
